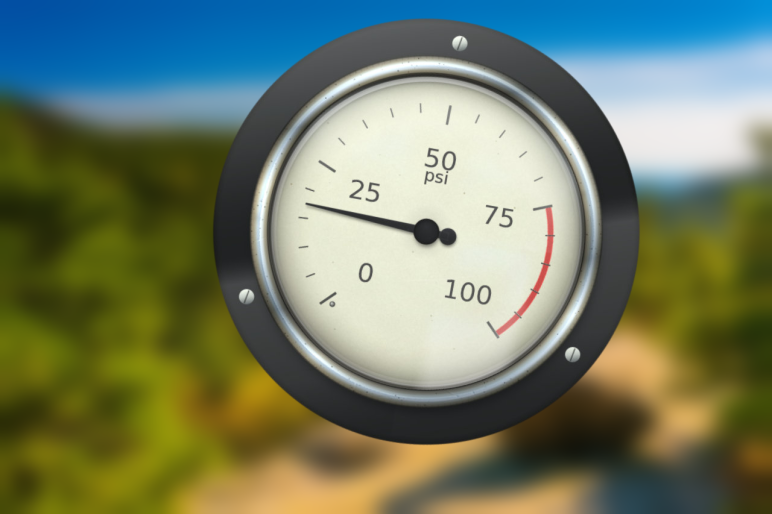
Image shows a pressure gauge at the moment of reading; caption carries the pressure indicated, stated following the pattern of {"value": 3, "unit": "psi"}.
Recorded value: {"value": 17.5, "unit": "psi"}
